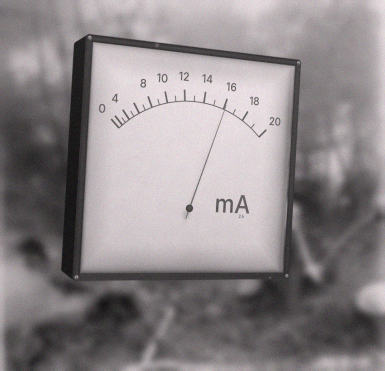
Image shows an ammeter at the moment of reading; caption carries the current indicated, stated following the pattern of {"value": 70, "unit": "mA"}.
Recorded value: {"value": 16, "unit": "mA"}
